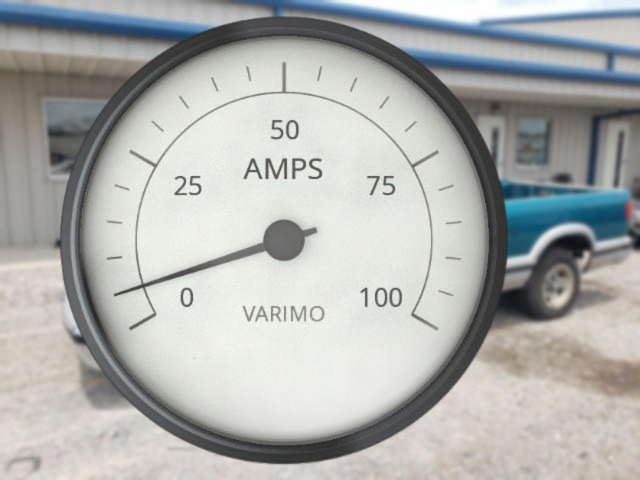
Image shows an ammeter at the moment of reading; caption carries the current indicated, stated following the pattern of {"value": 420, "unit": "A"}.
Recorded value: {"value": 5, "unit": "A"}
